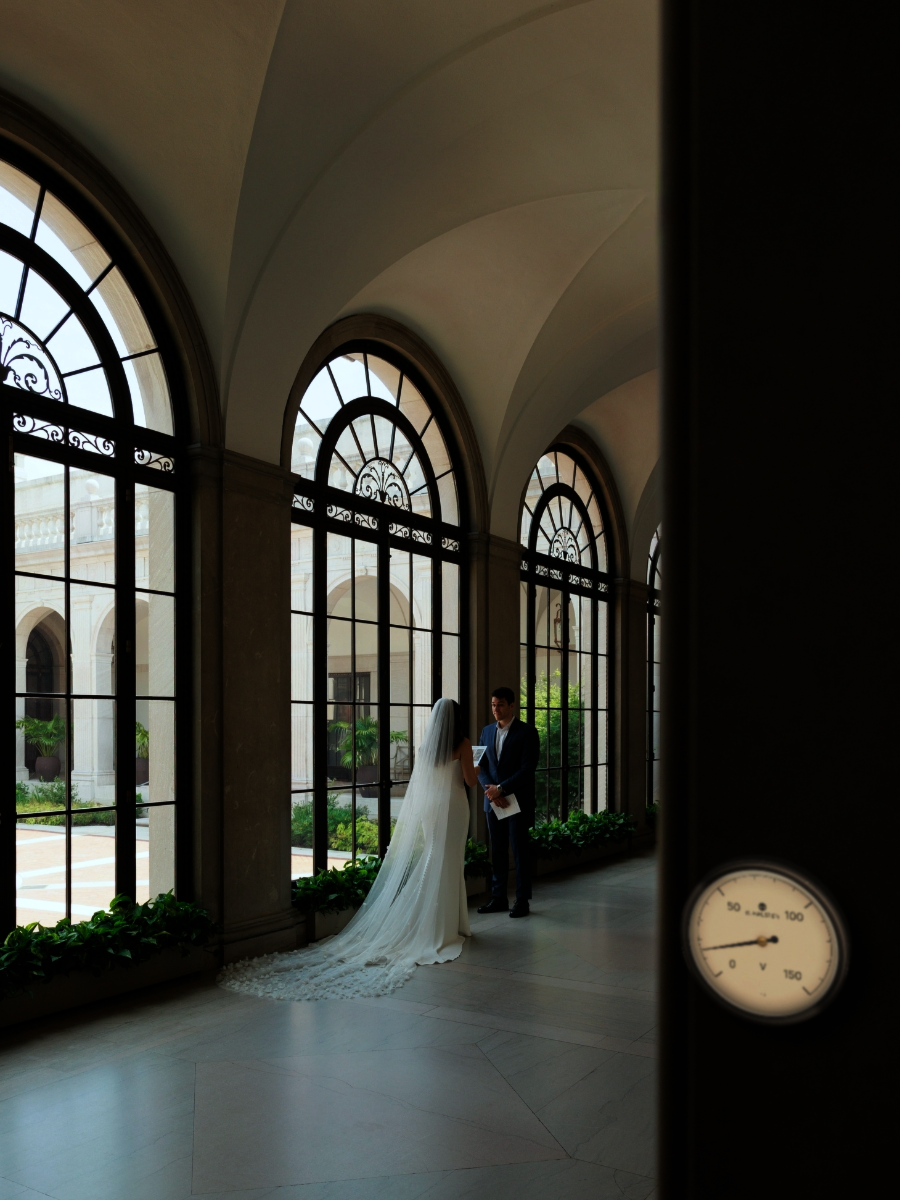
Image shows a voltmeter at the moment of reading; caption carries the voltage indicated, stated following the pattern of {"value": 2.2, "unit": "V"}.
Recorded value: {"value": 15, "unit": "V"}
